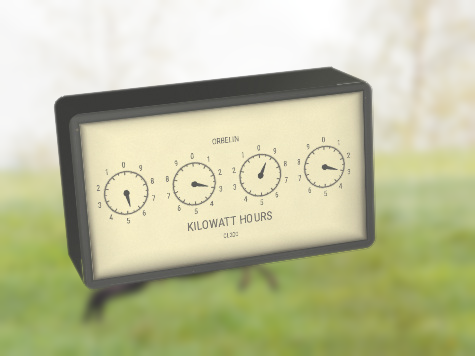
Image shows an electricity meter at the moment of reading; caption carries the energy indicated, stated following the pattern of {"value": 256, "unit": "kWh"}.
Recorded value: {"value": 5293, "unit": "kWh"}
